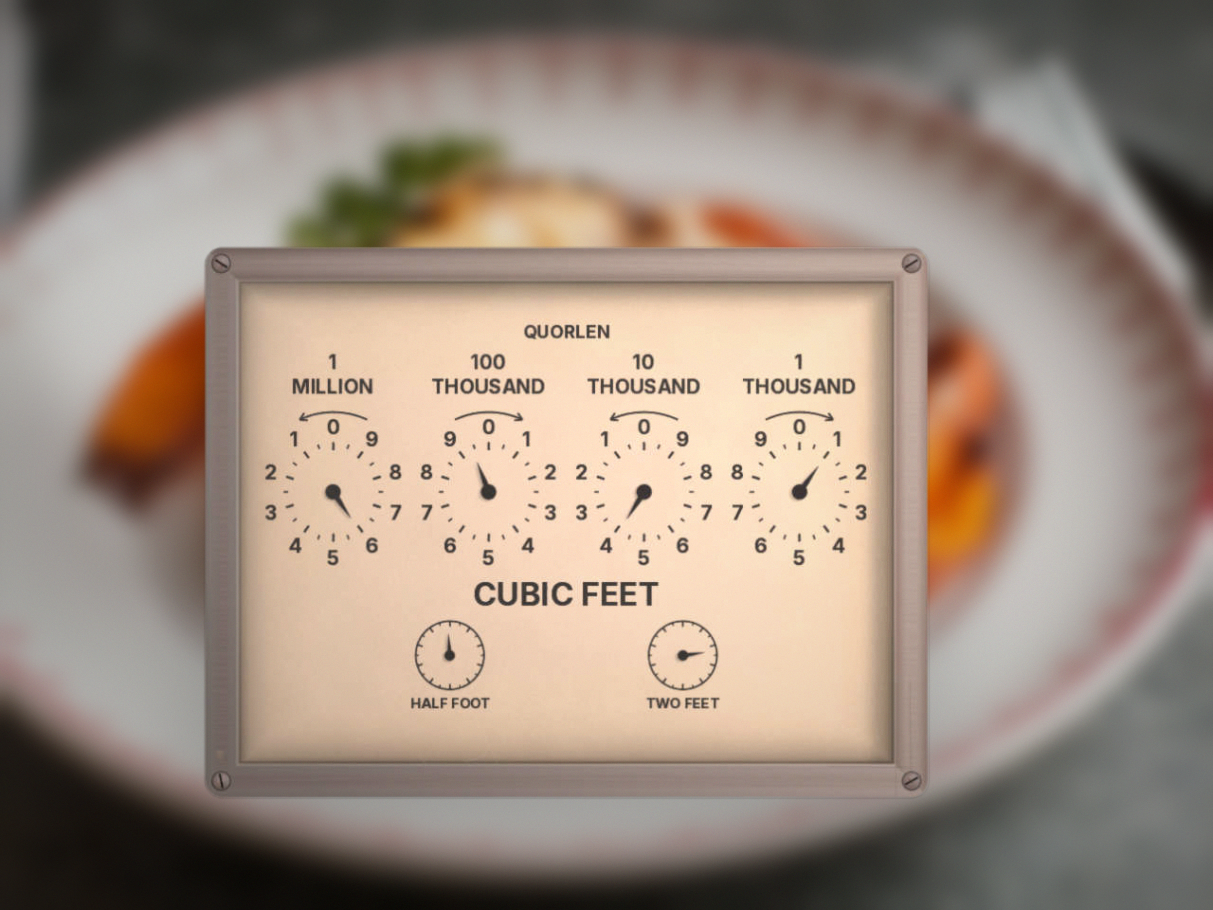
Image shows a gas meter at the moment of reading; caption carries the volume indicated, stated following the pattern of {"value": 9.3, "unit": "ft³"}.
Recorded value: {"value": 594100, "unit": "ft³"}
